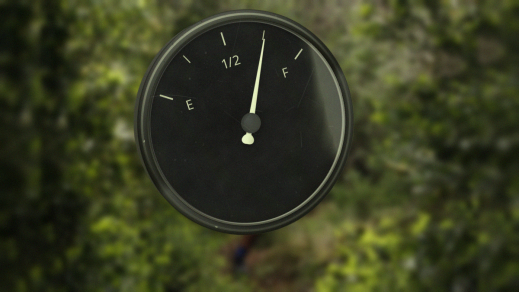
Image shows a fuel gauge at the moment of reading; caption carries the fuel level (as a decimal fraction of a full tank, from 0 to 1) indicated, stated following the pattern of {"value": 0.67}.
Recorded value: {"value": 0.75}
